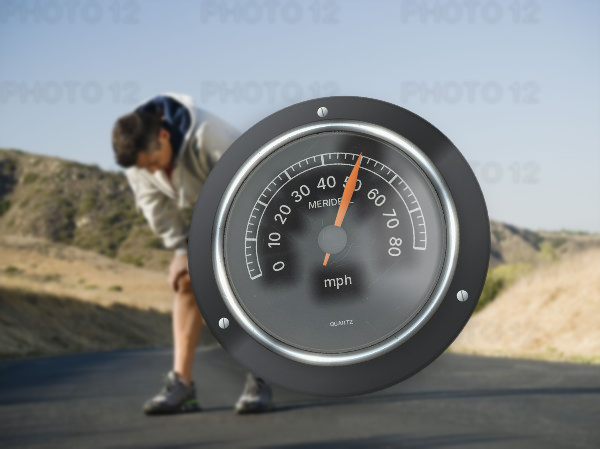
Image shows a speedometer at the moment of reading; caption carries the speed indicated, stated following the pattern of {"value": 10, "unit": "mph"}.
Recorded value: {"value": 50, "unit": "mph"}
